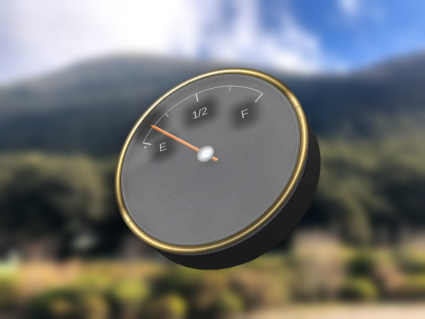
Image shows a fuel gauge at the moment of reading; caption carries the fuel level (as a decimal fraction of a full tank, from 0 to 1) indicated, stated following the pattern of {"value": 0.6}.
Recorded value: {"value": 0.125}
